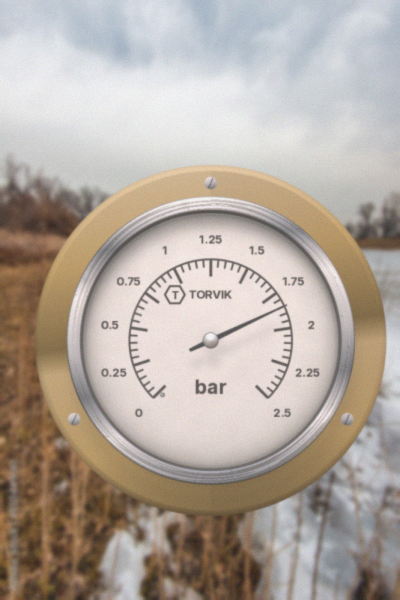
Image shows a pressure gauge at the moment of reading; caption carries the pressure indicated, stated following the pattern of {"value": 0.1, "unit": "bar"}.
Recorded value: {"value": 1.85, "unit": "bar"}
